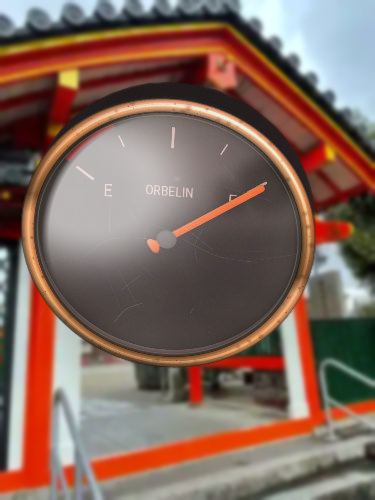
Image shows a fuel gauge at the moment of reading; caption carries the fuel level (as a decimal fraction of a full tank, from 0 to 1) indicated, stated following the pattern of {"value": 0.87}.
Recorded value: {"value": 1}
